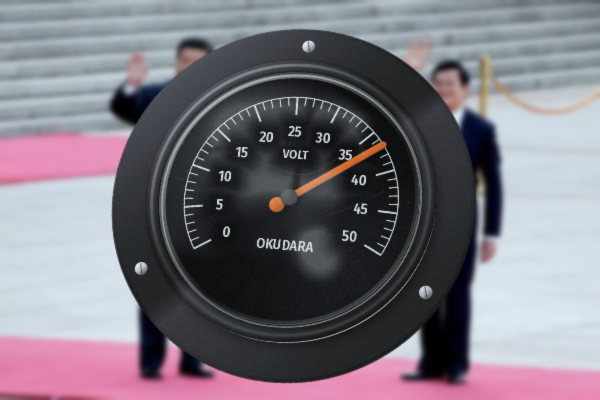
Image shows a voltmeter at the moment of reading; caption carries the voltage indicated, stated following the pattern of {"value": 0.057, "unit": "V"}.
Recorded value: {"value": 37, "unit": "V"}
